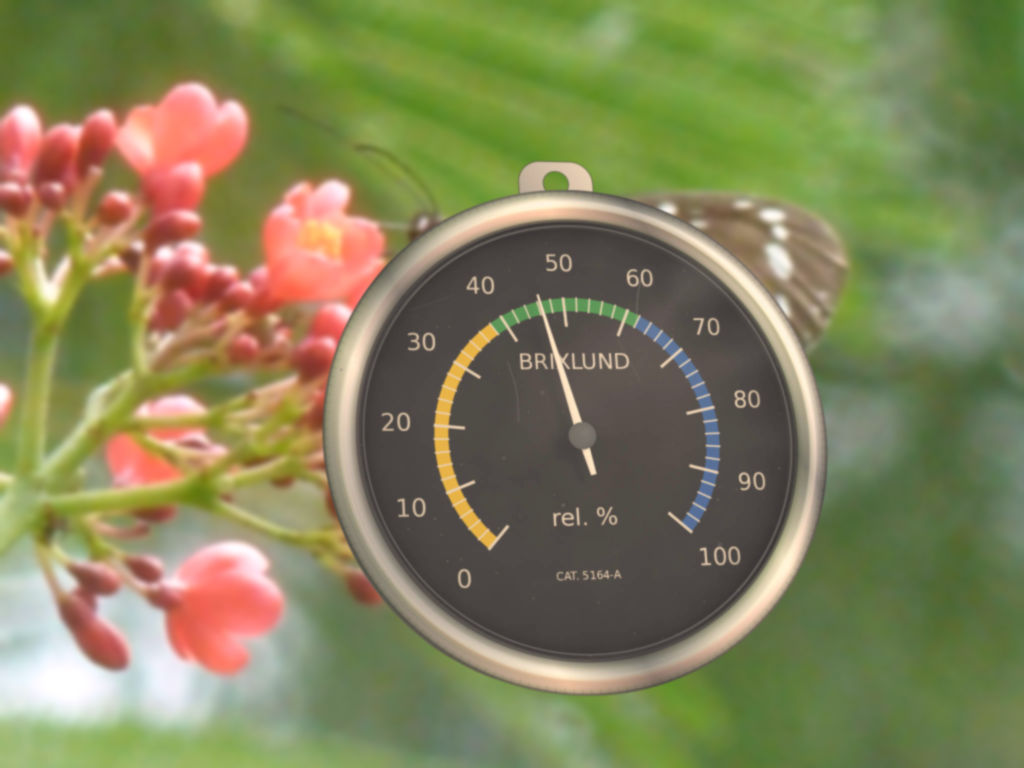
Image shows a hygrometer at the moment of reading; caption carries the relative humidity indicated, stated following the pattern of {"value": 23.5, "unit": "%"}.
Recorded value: {"value": 46, "unit": "%"}
